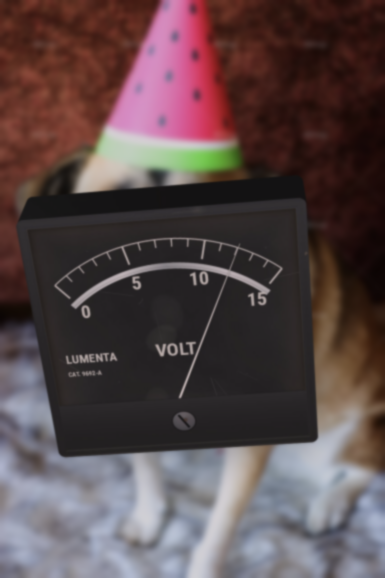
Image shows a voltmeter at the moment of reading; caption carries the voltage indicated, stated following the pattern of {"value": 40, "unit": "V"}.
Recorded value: {"value": 12, "unit": "V"}
